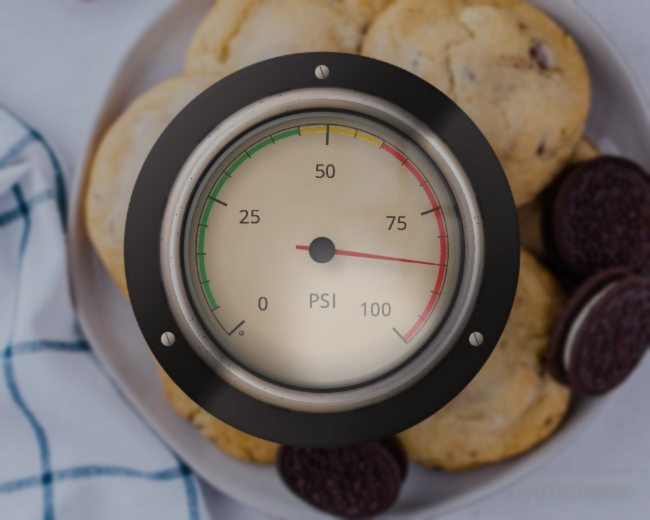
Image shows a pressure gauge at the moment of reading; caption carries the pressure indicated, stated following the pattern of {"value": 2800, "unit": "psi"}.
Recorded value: {"value": 85, "unit": "psi"}
